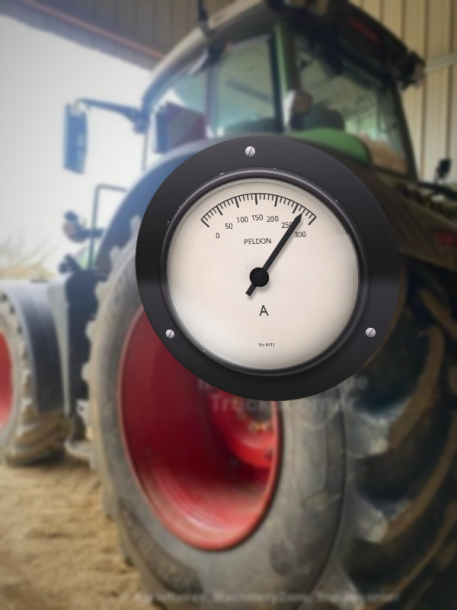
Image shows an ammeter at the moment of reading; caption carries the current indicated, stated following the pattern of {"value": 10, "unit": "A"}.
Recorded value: {"value": 270, "unit": "A"}
